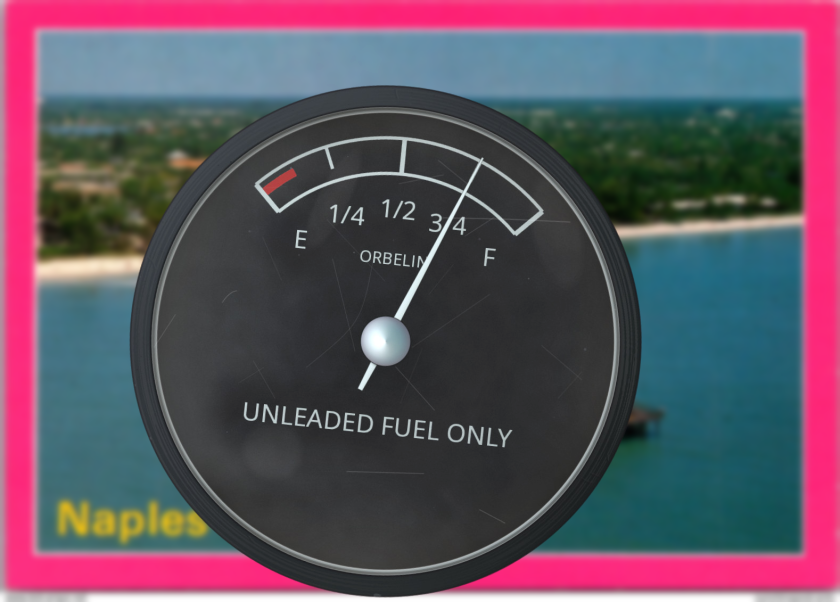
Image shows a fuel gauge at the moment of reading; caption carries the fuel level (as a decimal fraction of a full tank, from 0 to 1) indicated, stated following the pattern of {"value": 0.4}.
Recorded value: {"value": 0.75}
